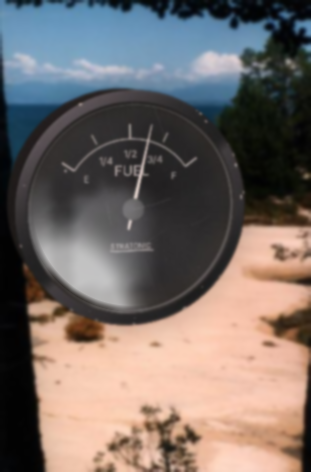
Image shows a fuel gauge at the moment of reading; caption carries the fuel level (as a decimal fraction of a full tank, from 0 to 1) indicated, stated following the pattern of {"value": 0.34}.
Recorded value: {"value": 0.625}
